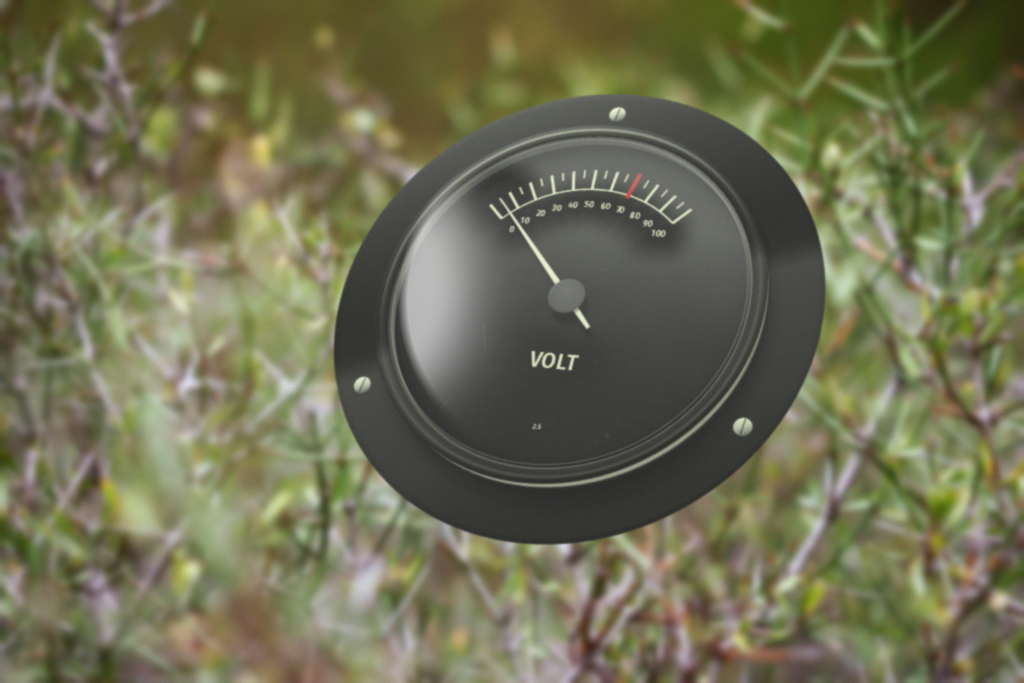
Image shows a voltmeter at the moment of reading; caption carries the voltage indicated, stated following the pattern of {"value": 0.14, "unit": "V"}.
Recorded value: {"value": 5, "unit": "V"}
